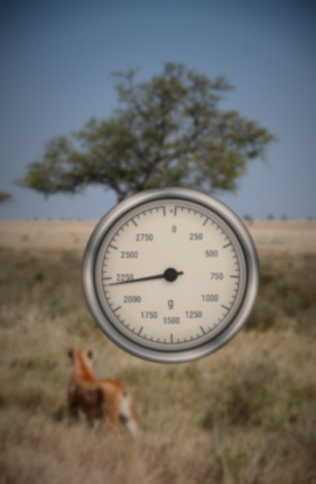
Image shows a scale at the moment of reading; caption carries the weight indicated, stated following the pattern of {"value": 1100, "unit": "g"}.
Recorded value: {"value": 2200, "unit": "g"}
